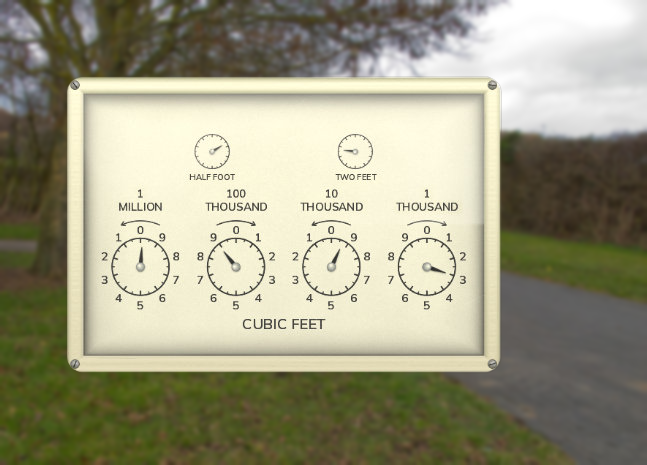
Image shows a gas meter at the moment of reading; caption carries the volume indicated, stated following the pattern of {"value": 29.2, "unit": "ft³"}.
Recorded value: {"value": 989300, "unit": "ft³"}
